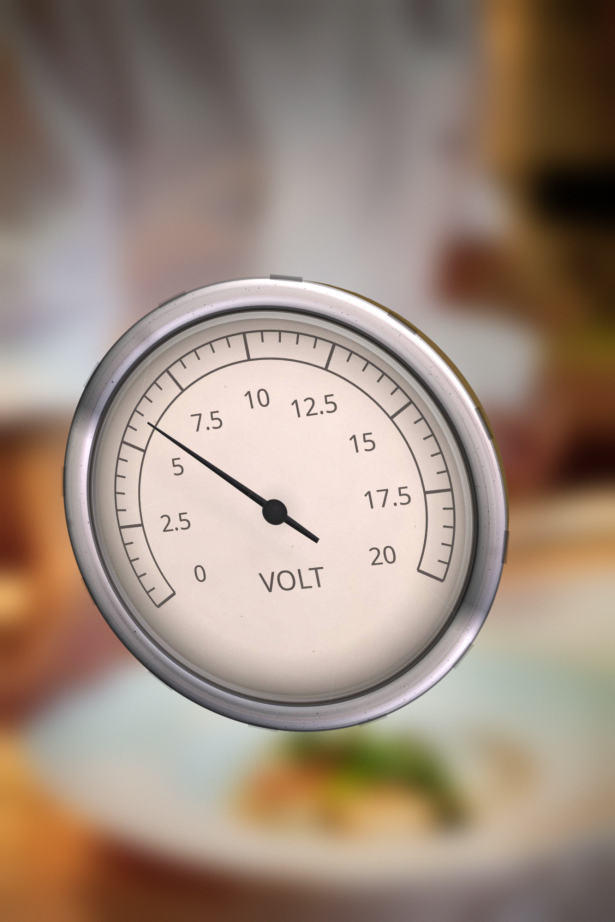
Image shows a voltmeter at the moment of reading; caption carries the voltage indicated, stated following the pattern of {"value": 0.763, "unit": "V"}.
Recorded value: {"value": 6, "unit": "V"}
